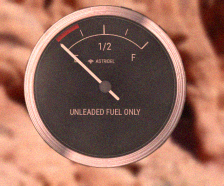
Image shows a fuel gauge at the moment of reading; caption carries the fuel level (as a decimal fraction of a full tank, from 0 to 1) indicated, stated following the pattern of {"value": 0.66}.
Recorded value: {"value": 0}
